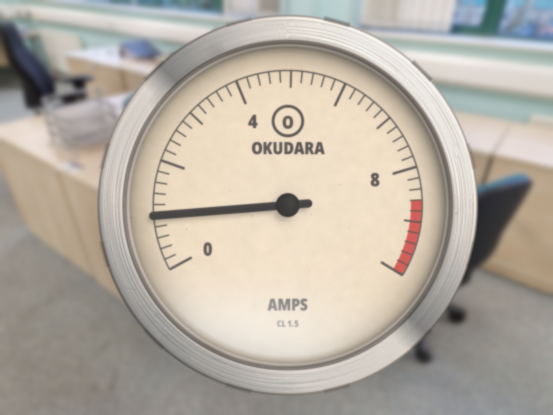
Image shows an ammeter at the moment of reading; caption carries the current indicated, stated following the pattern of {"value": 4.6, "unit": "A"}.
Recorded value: {"value": 1, "unit": "A"}
